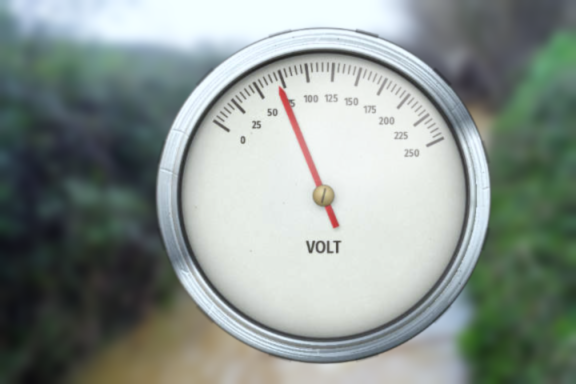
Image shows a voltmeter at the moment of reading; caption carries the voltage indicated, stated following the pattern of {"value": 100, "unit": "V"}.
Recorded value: {"value": 70, "unit": "V"}
